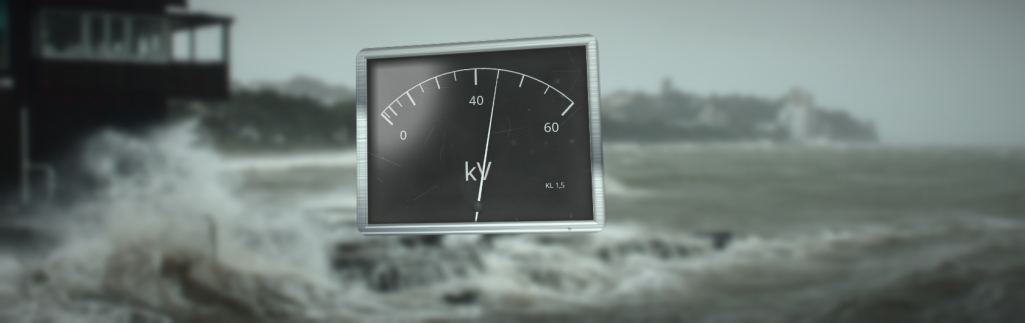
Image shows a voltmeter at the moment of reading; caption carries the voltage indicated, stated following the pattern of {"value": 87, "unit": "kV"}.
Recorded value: {"value": 45, "unit": "kV"}
